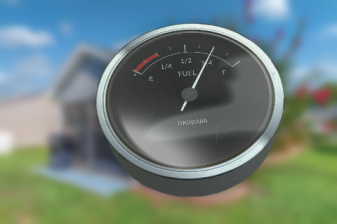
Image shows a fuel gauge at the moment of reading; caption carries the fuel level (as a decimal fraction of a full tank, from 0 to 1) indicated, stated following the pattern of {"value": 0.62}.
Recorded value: {"value": 0.75}
